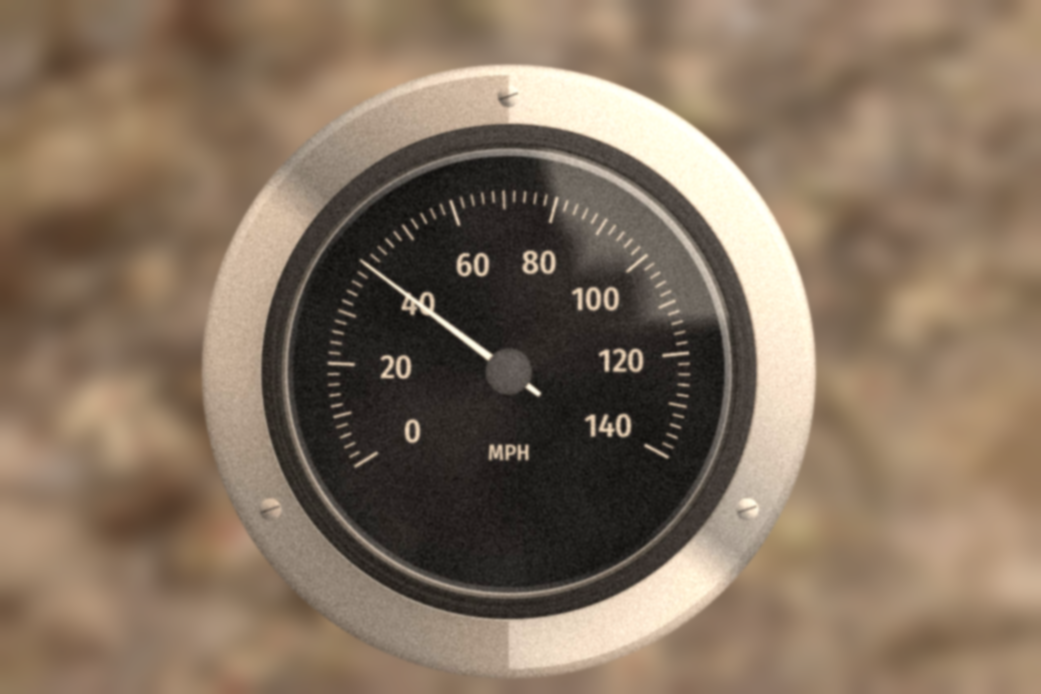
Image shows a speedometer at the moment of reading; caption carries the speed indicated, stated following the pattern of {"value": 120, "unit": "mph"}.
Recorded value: {"value": 40, "unit": "mph"}
